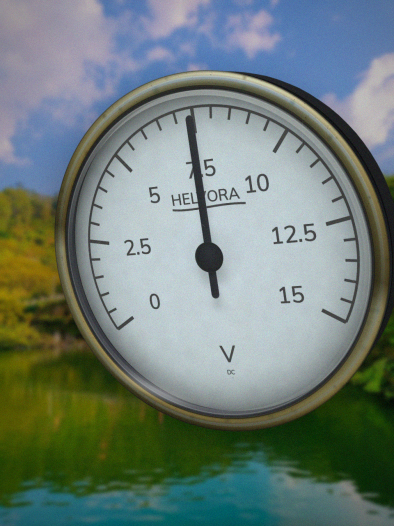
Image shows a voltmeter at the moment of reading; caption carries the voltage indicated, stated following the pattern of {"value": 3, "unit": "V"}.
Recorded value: {"value": 7.5, "unit": "V"}
